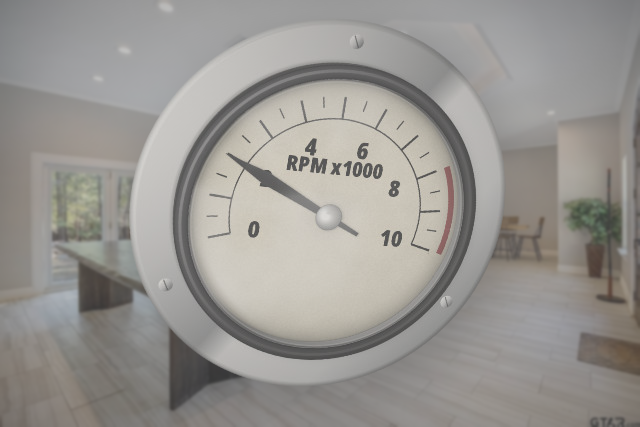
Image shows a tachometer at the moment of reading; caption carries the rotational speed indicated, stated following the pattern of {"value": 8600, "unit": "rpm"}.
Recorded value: {"value": 2000, "unit": "rpm"}
